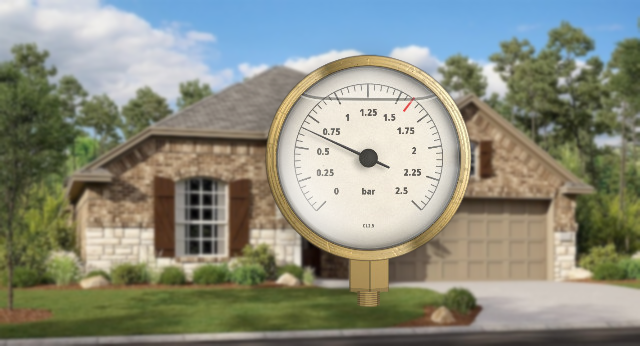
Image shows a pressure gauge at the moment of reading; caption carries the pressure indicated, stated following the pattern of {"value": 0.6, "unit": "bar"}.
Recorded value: {"value": 0.65, "unit": "bar"}
